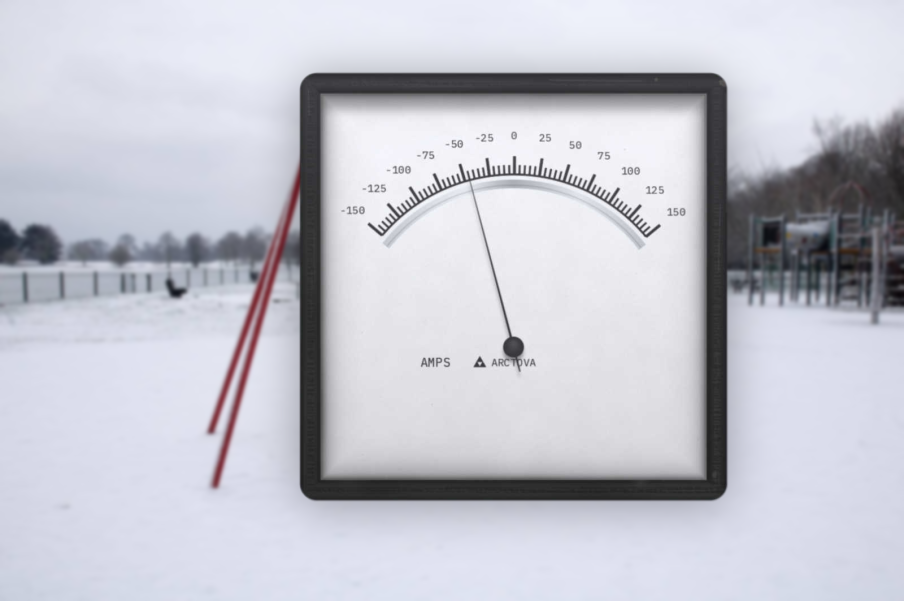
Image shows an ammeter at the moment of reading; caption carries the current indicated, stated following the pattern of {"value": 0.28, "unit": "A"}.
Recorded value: {"value": -45, "unit": "A"}
